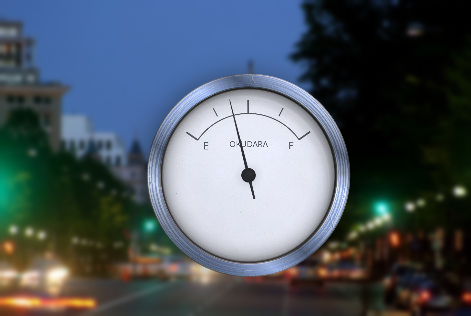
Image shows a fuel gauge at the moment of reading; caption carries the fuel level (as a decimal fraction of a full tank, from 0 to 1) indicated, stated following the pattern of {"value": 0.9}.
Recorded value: {"value": 0.375}
